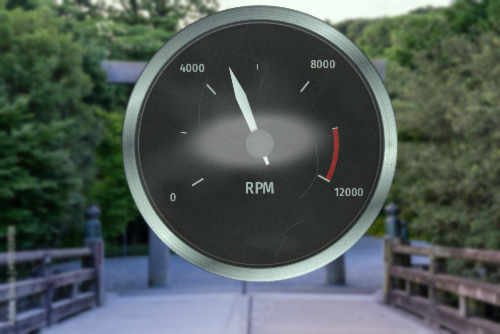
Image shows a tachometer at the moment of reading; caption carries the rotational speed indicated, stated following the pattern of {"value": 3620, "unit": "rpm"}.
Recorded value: {"value": 5000, "unit": "rpm"}
